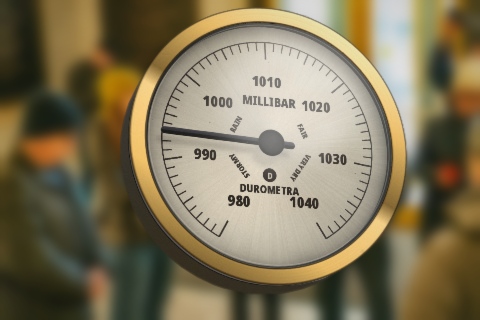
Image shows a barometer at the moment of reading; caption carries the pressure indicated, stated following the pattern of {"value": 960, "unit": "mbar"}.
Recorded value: {"value": 993, "unit": "mbar"}
